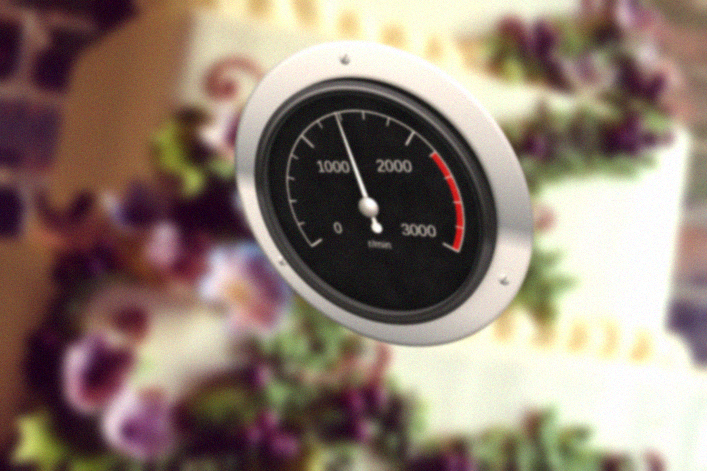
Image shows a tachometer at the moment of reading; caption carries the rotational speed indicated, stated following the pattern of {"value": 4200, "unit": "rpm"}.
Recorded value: {"value": 1400, "unit": "rpm"}
